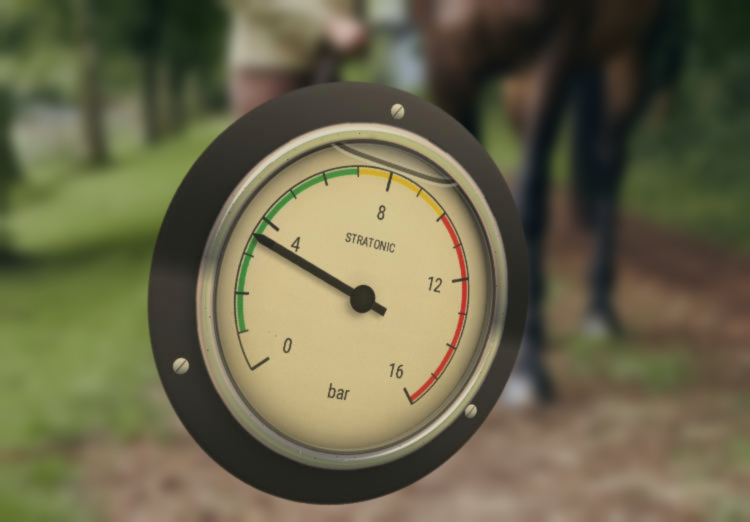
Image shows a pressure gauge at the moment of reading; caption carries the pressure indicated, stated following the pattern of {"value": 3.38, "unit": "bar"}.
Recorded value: {"value": 3.5, "unit": "bar"}
